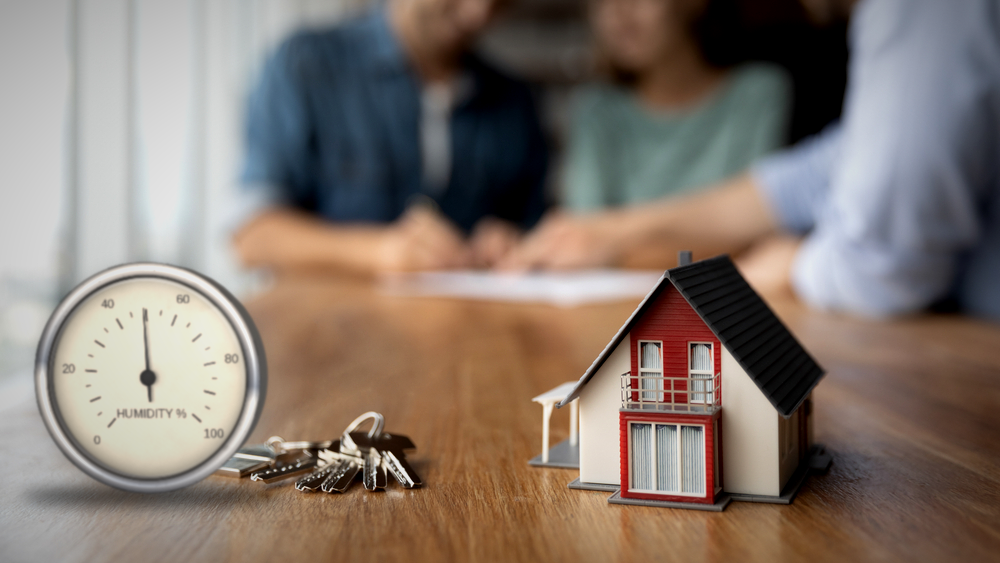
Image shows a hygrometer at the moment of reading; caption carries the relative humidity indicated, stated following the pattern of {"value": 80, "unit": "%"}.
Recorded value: {"value": 50, "unit": "%"}
